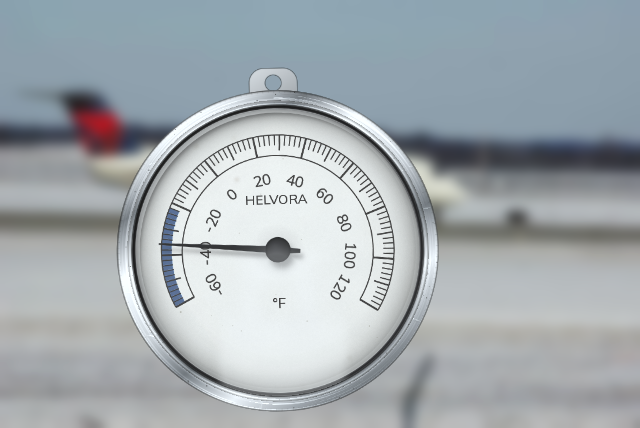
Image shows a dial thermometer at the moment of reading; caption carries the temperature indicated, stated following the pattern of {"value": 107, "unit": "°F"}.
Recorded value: {"value": -36, "unit": "°F"}
